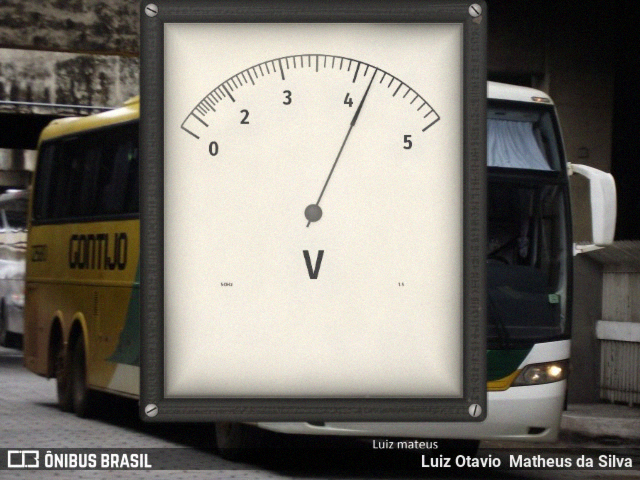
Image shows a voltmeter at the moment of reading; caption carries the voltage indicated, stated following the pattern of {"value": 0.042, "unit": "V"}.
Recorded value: {"value": 4.2, "unit": "V"}
